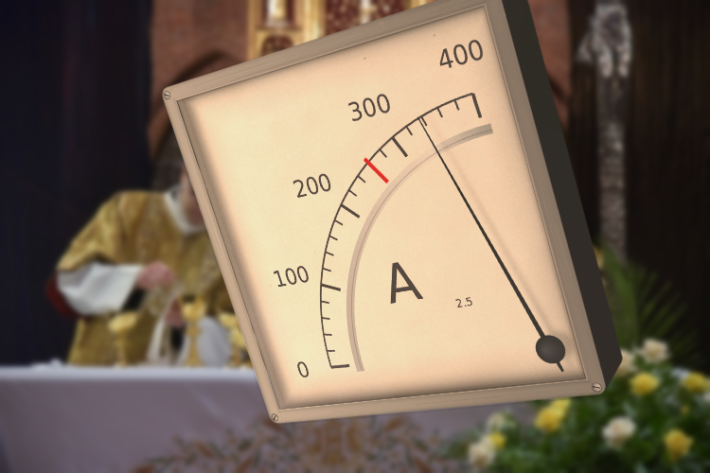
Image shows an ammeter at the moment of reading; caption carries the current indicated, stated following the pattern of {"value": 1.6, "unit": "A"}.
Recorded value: {"value": 340, "unit": "A"}
